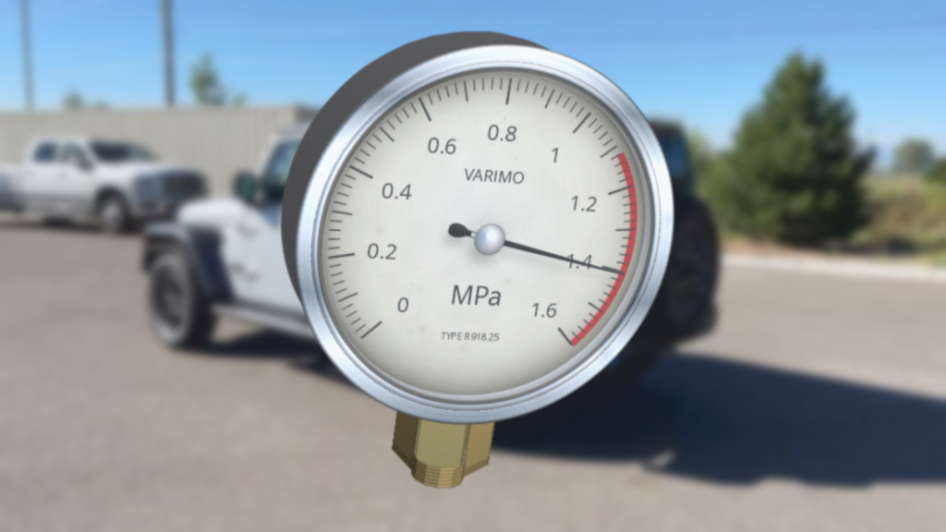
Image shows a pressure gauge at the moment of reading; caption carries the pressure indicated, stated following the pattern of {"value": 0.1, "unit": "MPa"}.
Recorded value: {"value": 1.4, "unit": "MPa"}
